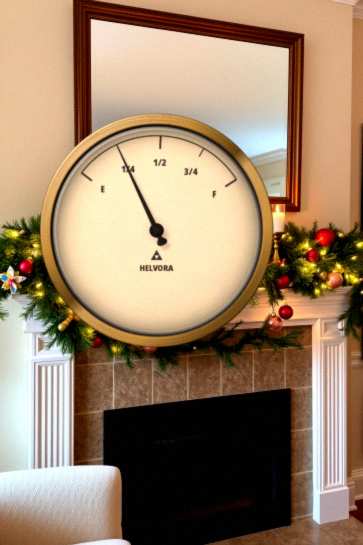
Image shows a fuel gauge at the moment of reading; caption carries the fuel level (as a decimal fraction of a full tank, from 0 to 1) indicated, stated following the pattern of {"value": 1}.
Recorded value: {"value": 0.25}
